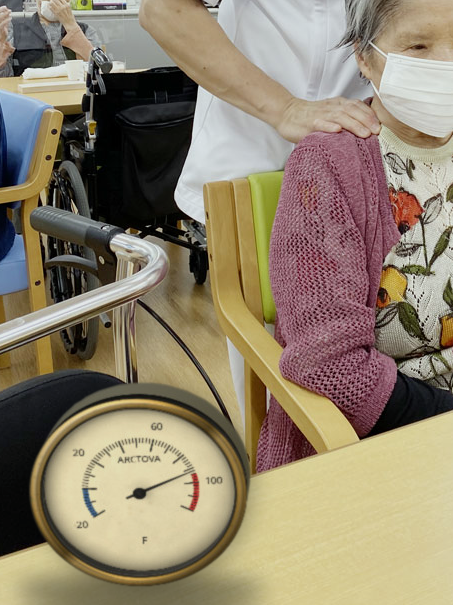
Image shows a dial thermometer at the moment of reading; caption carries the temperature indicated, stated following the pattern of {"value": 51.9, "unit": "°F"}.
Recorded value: {"value": 90, "unit": "°F"}
